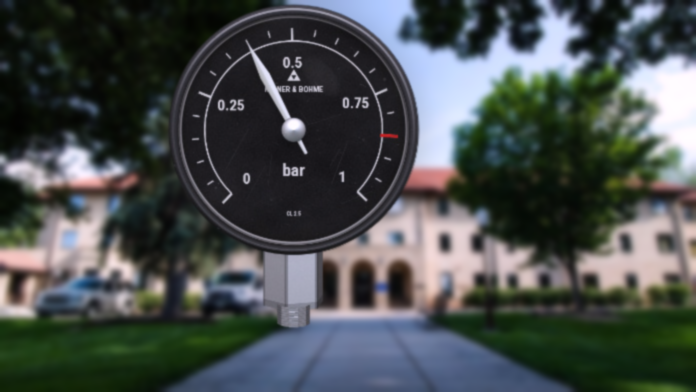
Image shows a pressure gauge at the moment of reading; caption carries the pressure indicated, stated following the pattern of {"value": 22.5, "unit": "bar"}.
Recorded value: {"value": 0.4, "unit": "bar"}
